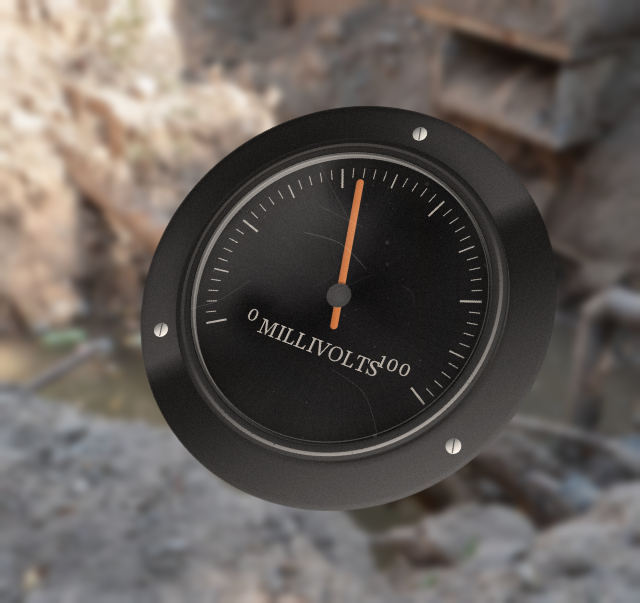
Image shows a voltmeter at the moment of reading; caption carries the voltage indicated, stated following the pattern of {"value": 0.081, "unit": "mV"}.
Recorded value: {"value": 44, "unit": "mV"}
